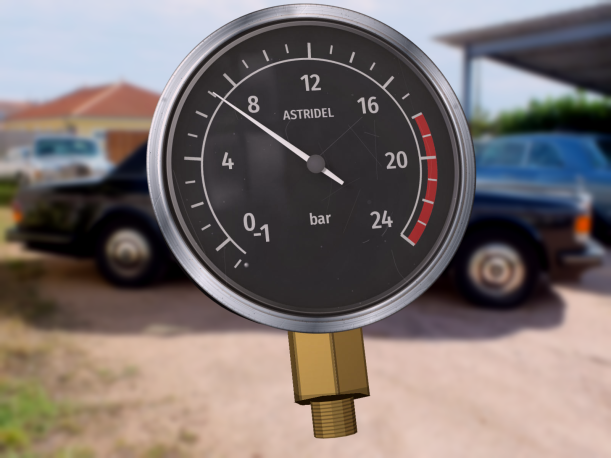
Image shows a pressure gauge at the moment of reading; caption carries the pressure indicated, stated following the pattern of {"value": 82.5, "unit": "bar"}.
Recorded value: {"value": 7, "unit": "bar"}
